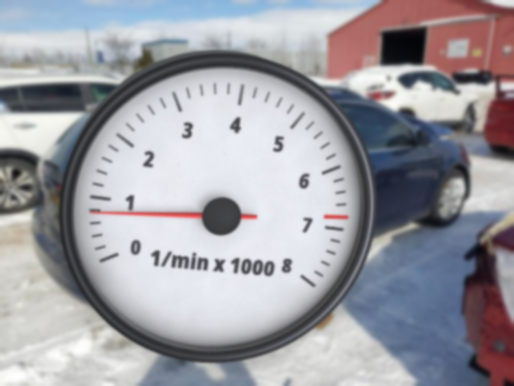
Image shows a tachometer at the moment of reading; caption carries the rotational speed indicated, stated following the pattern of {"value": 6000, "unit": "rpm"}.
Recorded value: {"value": 800, "unit": "rpm"}
